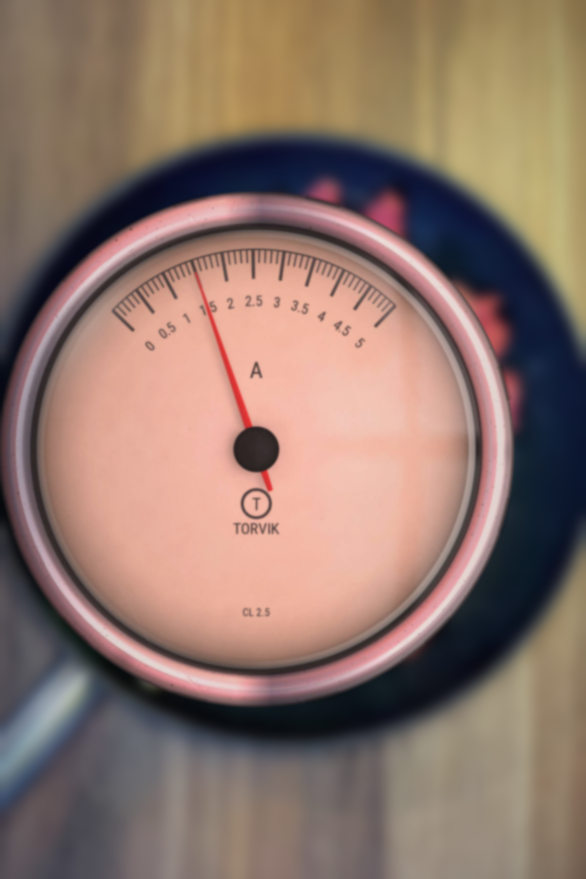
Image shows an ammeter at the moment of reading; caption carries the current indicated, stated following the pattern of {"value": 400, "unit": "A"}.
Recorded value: {"value": 1.5, "unit": "A"}
